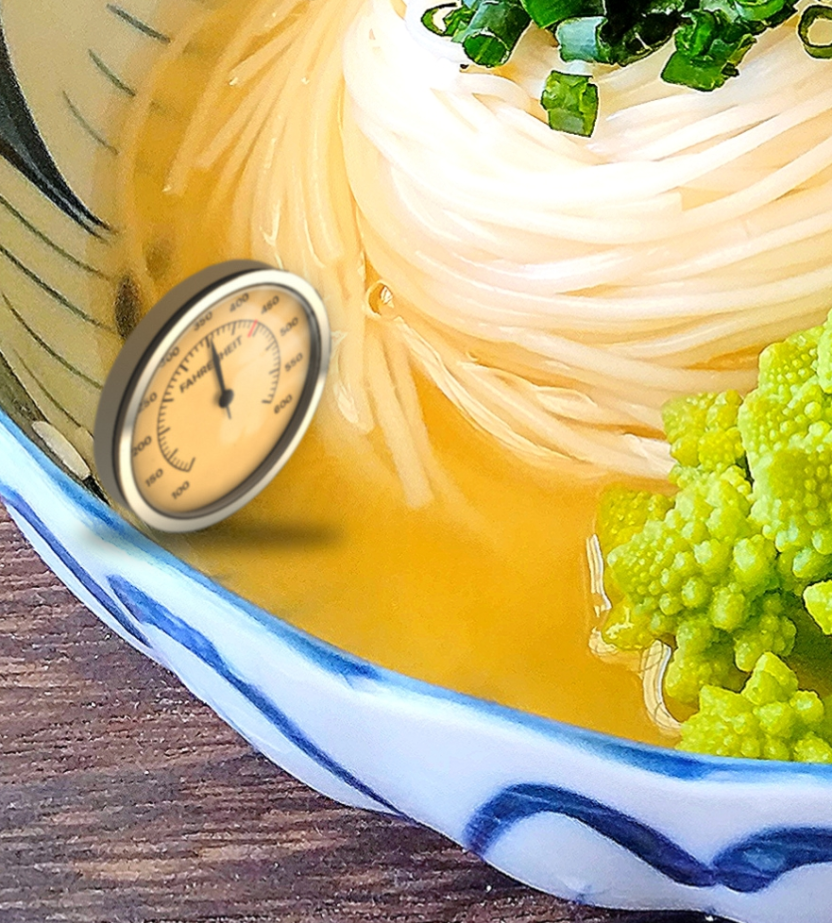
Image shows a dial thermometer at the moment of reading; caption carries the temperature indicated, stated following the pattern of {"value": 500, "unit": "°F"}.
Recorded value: {"value": 350, "unit": "°F"}
